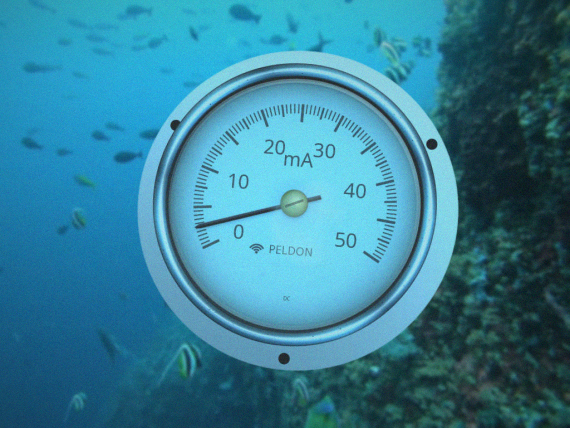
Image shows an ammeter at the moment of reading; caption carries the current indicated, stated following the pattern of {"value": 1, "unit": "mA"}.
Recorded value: {"value": 2.5, "unit": "mA"}
